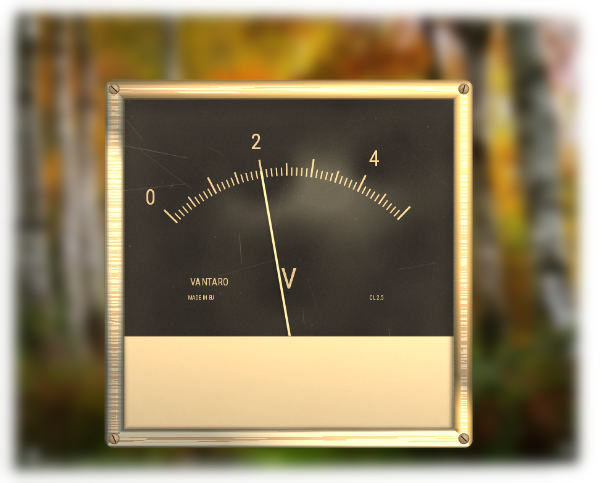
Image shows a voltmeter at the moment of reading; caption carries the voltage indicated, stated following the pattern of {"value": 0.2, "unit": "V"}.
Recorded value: {"value": 2, "unit": "V"}
